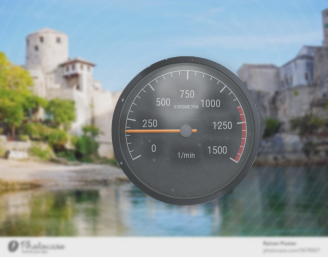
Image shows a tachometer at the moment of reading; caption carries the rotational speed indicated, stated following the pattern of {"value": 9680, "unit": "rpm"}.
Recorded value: {"value": 175, "unit": "rpm"}
